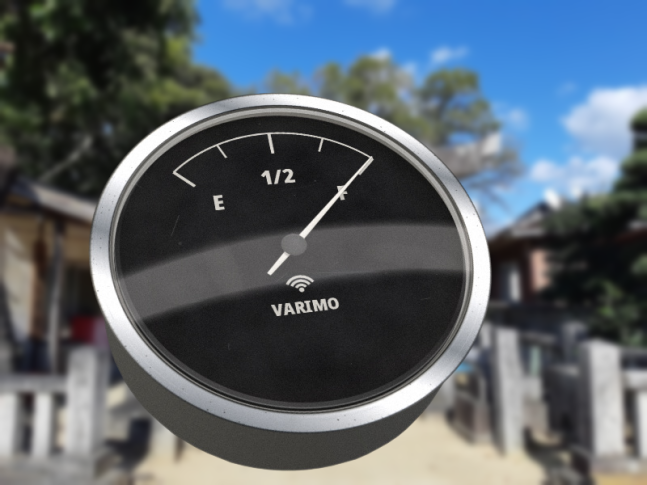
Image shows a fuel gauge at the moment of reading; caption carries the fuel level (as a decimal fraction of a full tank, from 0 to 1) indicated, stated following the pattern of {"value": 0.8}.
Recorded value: {"value": 1}
